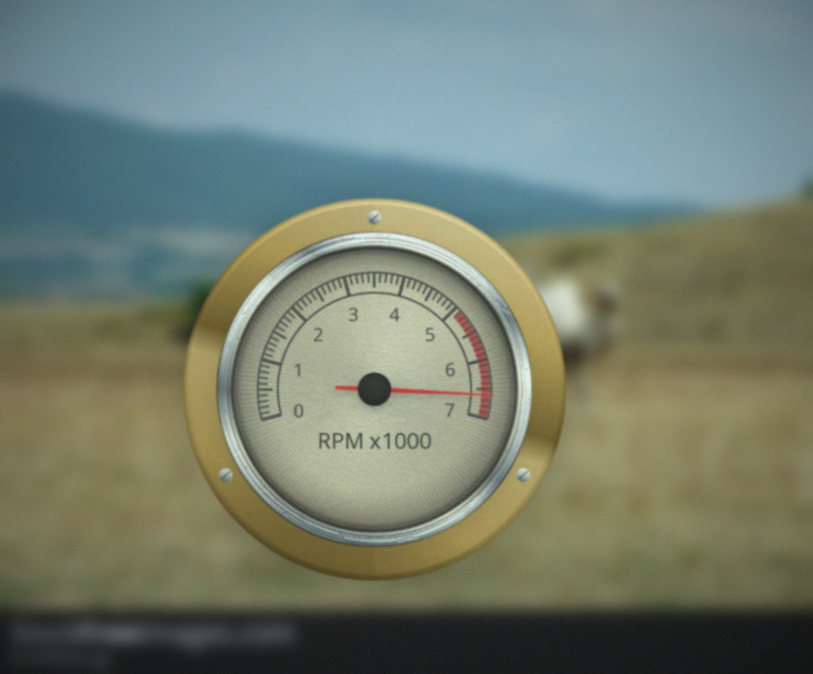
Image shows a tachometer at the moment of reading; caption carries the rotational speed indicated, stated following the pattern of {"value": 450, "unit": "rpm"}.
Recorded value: {"value": 6600, "unit": "rpm"}
